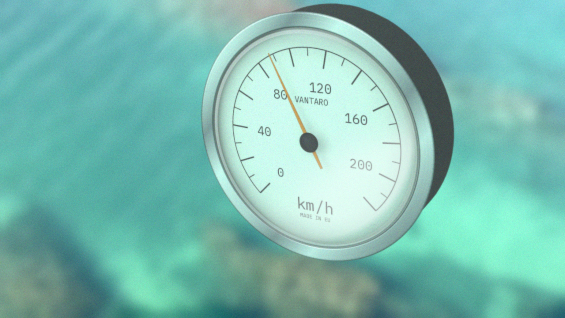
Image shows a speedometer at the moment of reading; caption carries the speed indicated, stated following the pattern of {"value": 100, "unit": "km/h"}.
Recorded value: {"value": 90, "unit": "km/h"}
